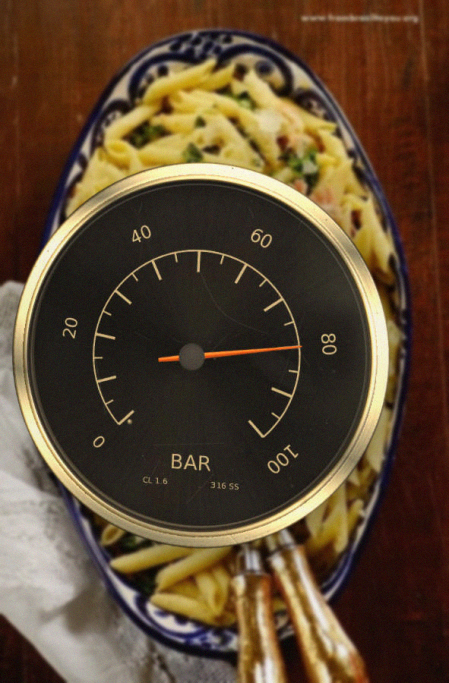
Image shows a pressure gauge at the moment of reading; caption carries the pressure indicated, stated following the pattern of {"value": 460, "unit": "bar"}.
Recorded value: {"value": 80, "unit": "bar"}
